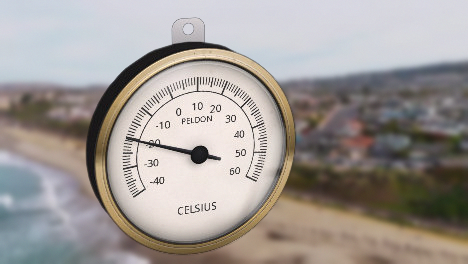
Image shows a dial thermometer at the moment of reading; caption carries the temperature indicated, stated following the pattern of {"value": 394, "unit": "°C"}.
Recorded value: {"value": -20, "unit": "°C"}
